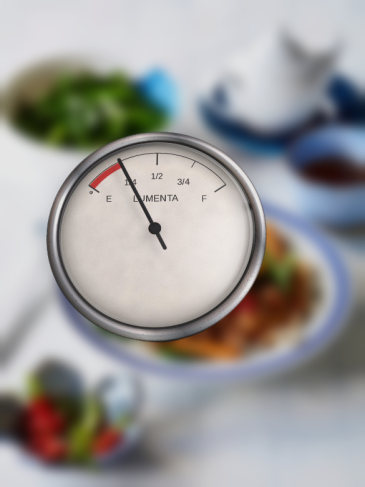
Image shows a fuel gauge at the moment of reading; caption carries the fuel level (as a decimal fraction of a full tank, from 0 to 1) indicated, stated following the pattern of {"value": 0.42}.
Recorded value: {"value": 0.25}
